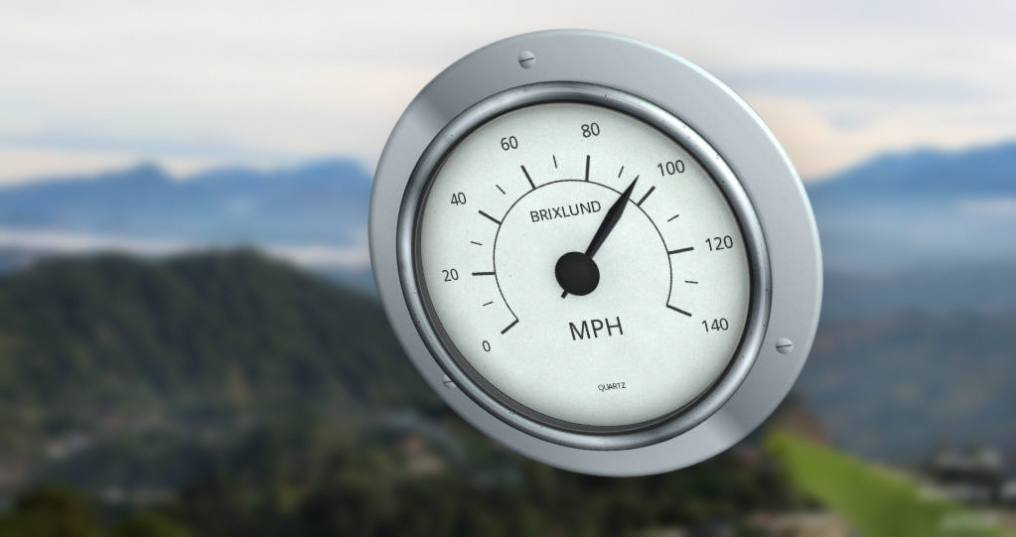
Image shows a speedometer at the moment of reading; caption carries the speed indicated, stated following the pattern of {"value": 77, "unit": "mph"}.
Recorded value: {"value": 95, "unit": "mph"}
